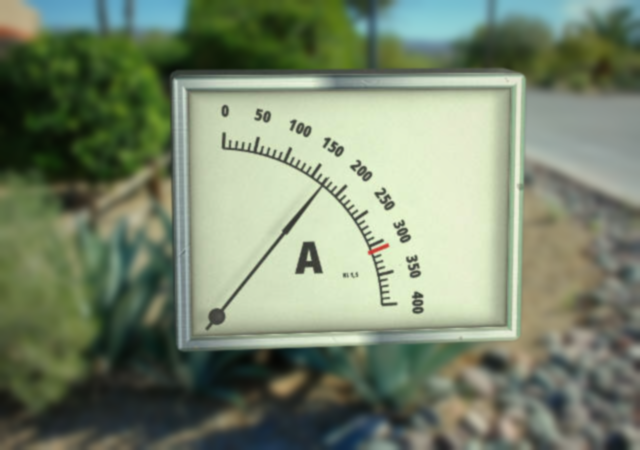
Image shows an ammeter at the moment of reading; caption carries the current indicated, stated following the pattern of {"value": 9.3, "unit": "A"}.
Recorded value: {"value": 170, "unit": "A"}
